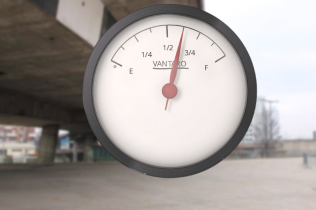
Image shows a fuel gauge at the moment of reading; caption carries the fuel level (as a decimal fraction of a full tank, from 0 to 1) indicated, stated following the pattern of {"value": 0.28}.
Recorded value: {"value": 0.625}
